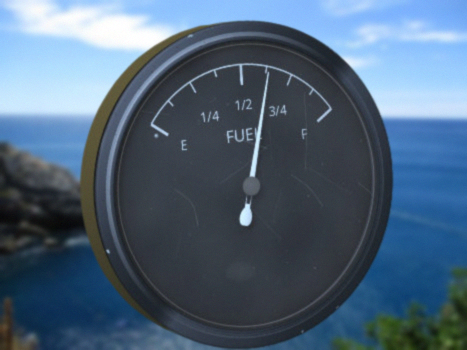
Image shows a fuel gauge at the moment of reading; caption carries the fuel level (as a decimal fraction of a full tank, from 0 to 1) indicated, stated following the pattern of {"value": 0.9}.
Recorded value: {"value": 0.625}
